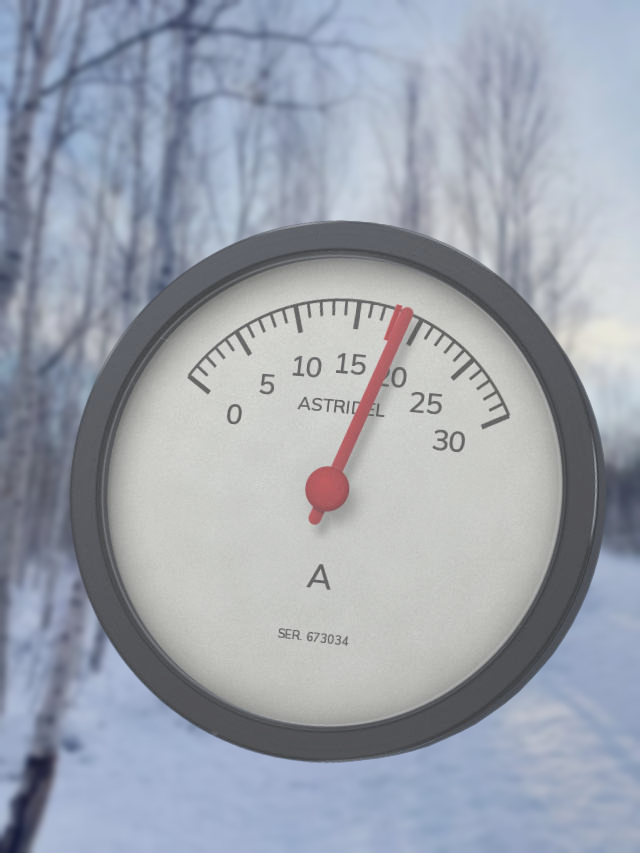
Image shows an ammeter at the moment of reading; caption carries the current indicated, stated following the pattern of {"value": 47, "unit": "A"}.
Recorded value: {"value": 19, "unit": "A"}
